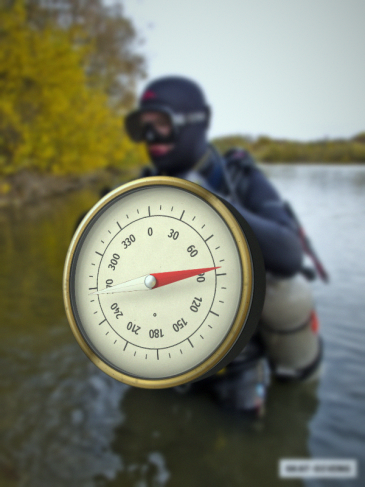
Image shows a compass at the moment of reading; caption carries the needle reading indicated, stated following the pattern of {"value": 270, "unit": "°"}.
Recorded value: {"value": 85, "unit": "°"}
